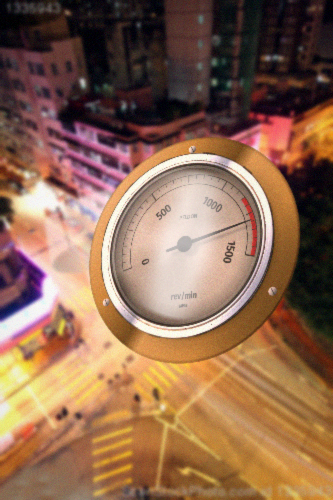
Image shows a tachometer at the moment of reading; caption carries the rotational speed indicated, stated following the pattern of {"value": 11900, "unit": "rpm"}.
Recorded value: {"value": 1300, "unit": "rpm"}
